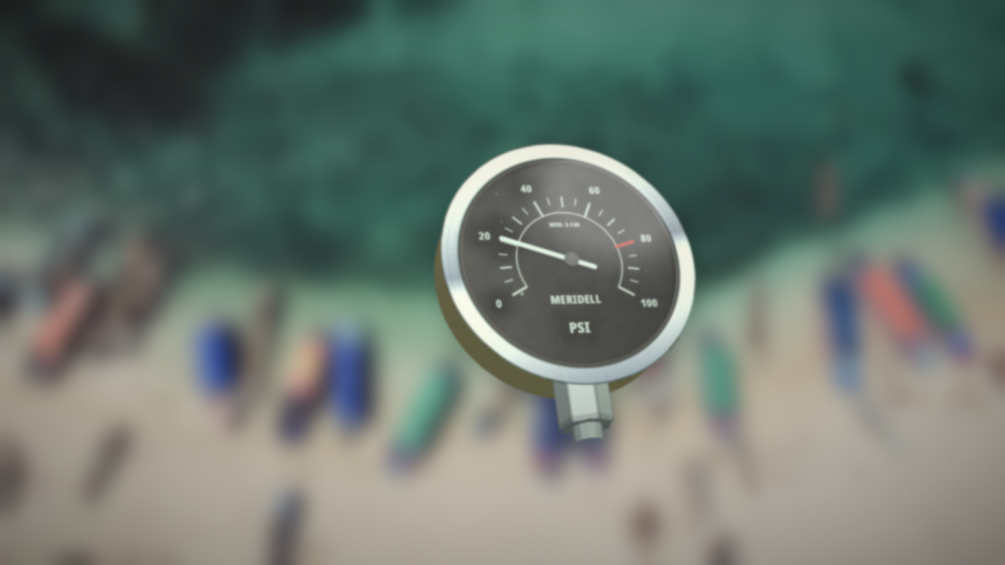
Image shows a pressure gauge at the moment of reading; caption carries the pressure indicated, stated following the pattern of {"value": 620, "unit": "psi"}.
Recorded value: {"value": 20, "unit": "psi"}
